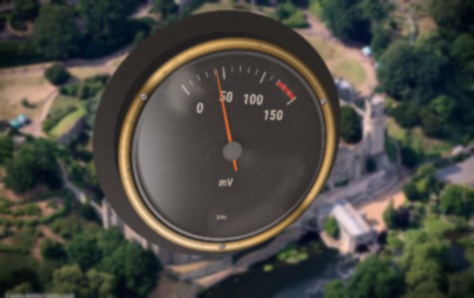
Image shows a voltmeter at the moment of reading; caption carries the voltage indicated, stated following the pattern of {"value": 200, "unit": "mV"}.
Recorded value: {"value": 40, "unit": "mV"}
